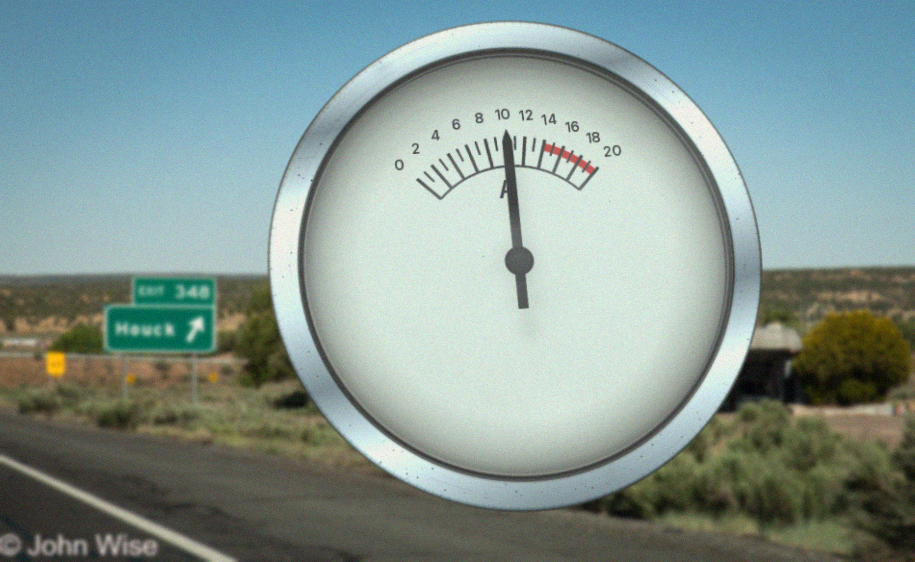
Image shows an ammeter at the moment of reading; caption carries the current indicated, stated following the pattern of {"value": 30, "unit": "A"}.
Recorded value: {"value": 10, "unit": "A"}
